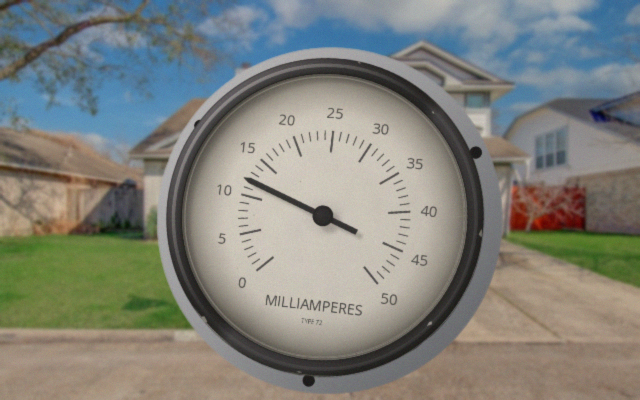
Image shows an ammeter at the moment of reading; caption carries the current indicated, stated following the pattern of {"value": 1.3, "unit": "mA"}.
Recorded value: {"value": 12, "unit": "mA"}
